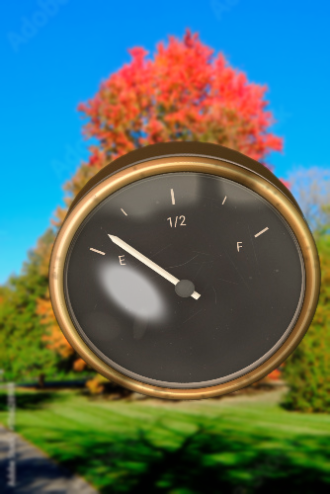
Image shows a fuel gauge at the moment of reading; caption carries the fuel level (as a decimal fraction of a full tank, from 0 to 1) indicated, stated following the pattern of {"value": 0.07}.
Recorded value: {"value": 0.125}
